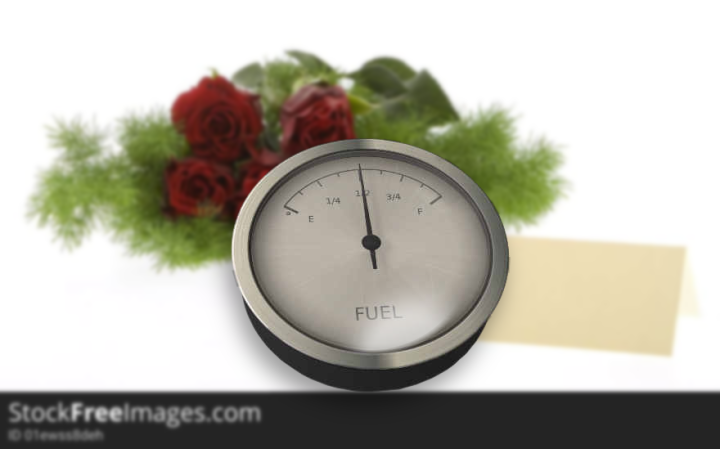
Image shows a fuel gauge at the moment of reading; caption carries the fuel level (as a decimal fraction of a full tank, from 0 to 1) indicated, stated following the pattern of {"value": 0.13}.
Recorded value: {"value": 0.5}
